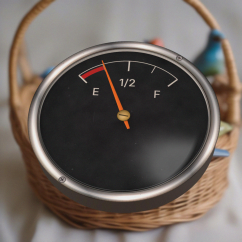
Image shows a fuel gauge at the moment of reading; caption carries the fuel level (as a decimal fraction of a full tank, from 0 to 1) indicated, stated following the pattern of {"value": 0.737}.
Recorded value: {"value": 0.25}
